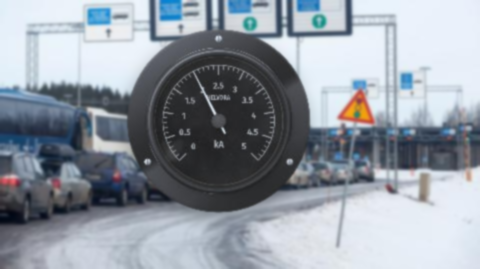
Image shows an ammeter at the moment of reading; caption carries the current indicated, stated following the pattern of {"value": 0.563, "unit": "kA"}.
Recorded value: {"value": 2, "unit": "kA"}
